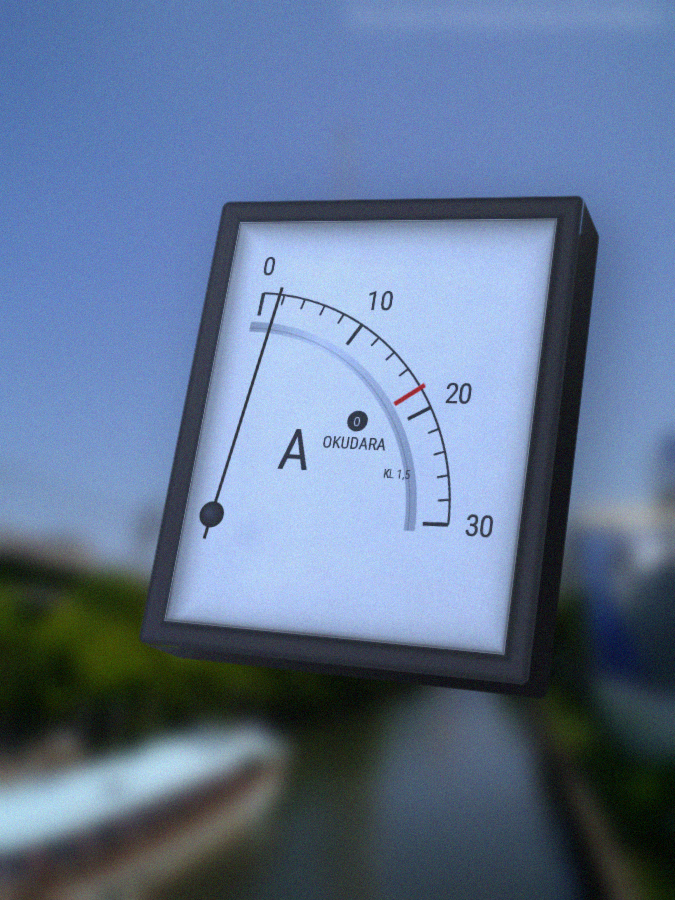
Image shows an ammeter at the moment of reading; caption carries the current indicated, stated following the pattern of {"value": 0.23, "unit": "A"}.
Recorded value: {"value": 2, "unit": "A"}
